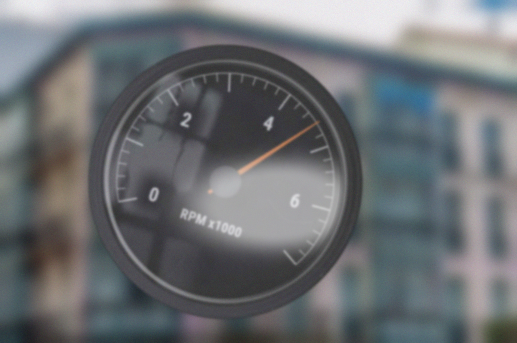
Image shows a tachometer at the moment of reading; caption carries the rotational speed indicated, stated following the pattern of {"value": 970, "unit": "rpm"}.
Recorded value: {"value": 4600, "unit": "rpm"}
